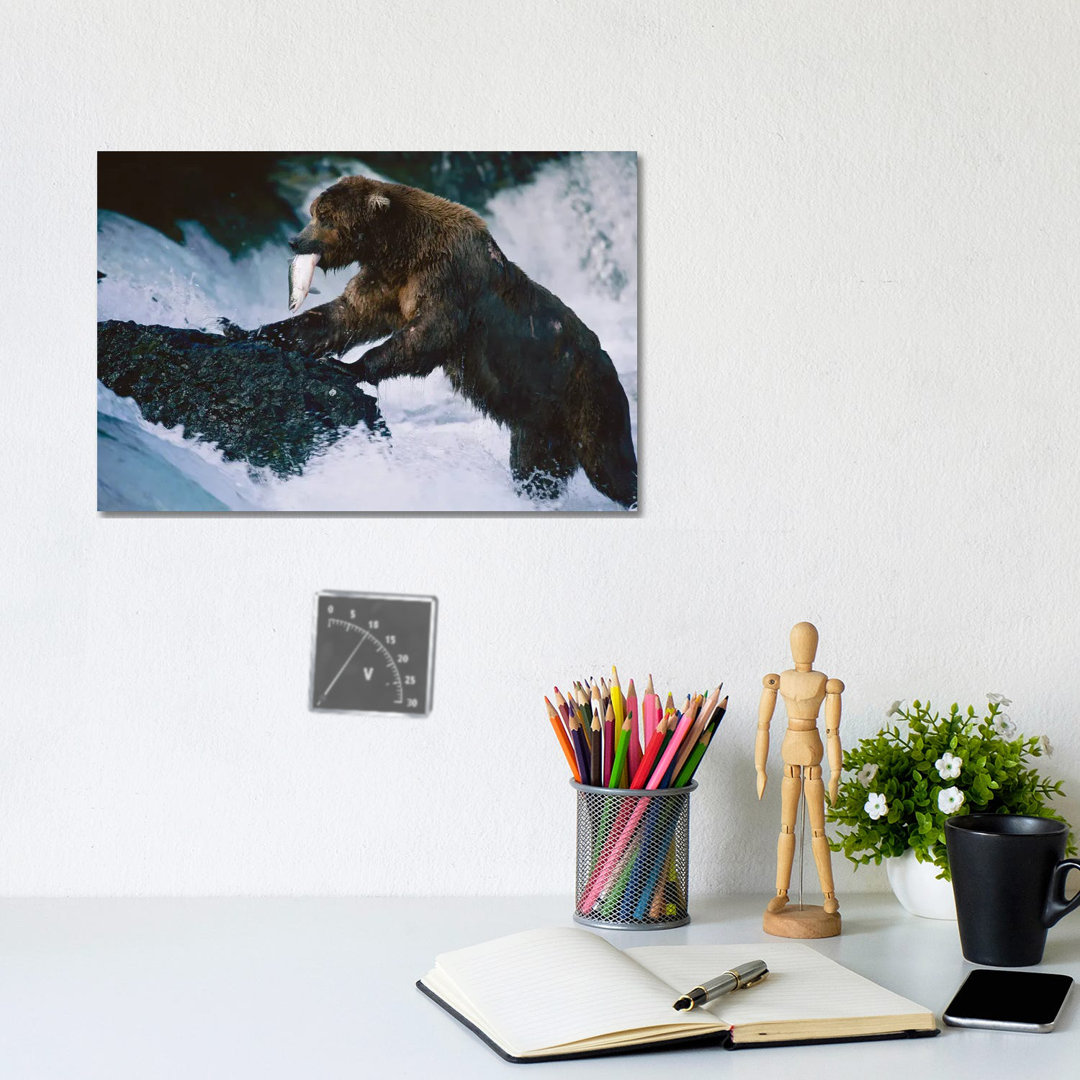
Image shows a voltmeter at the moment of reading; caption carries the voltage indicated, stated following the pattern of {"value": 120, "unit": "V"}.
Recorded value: {"value": 10, "unit": "V"}
